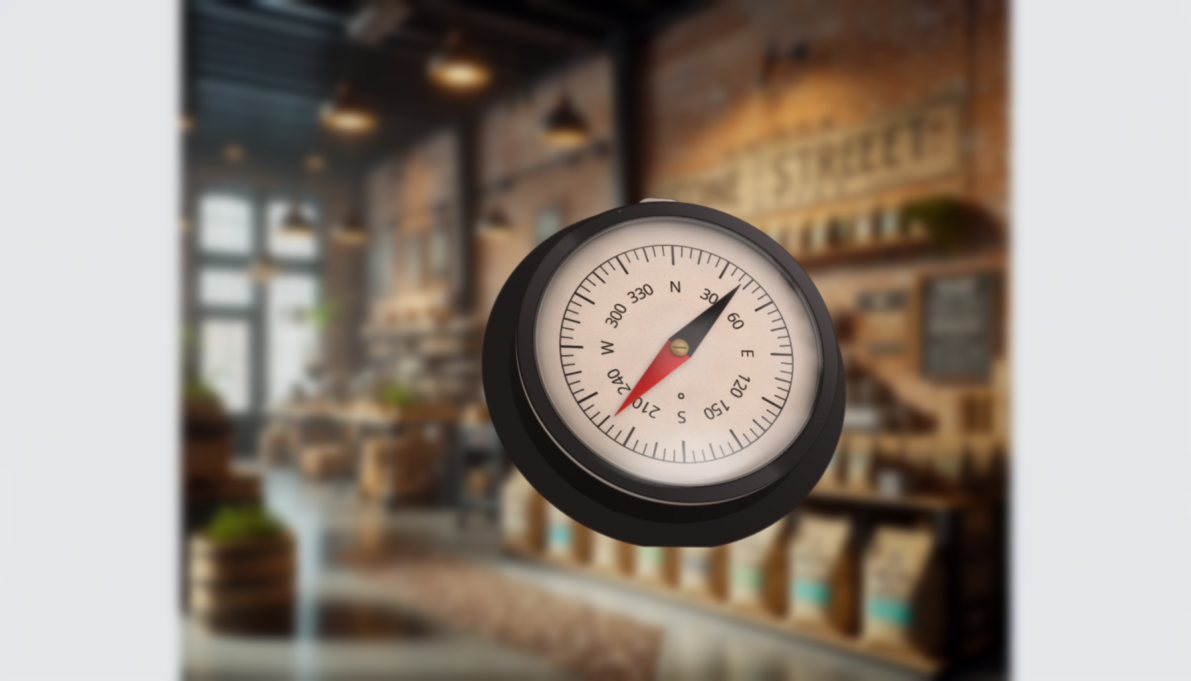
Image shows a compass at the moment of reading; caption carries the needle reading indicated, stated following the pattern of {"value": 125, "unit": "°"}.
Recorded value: {"value": 222.5, "unit": "°"}
